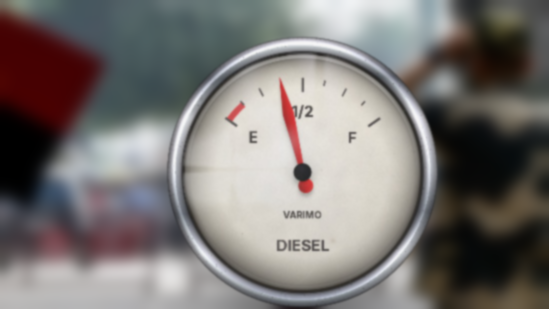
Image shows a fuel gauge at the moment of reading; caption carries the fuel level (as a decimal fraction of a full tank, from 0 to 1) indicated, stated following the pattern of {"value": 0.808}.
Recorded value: {"value": 0.375}
